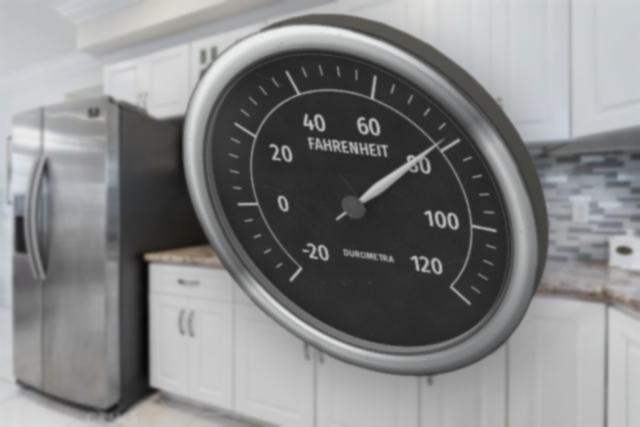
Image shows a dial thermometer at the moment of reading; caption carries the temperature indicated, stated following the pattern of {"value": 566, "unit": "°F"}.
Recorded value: {"value": 78, "unit": "°F"}
